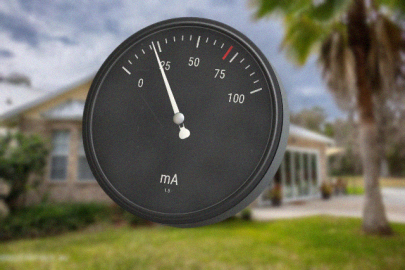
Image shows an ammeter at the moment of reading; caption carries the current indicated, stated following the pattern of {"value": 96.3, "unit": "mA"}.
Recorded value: {"value": 22.5, "unit": "mA"}
